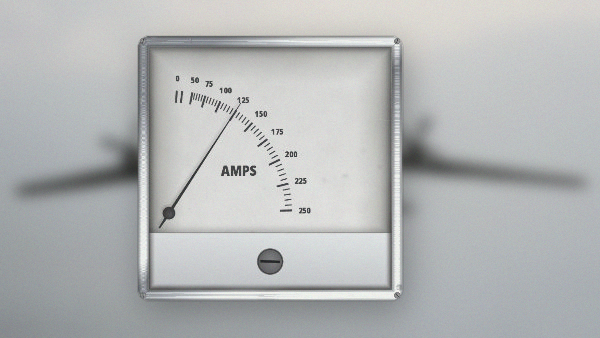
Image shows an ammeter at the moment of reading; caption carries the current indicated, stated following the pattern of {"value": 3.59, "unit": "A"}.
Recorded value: {"value": 125, "unit": "A"}
